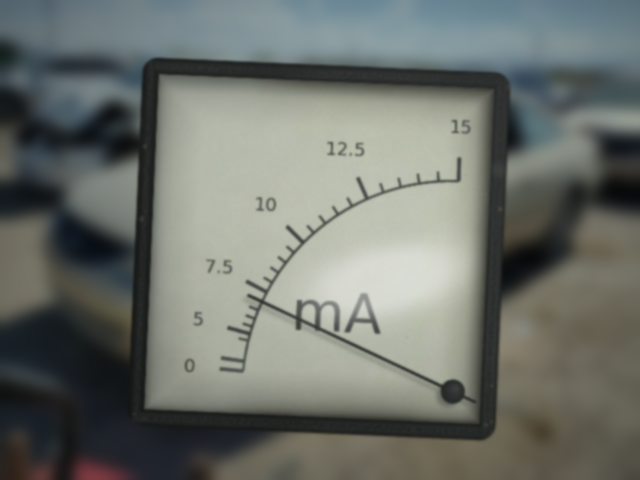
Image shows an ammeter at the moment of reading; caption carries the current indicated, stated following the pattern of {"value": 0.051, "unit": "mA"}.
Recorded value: {"value": 7, "unit": "mA"}
